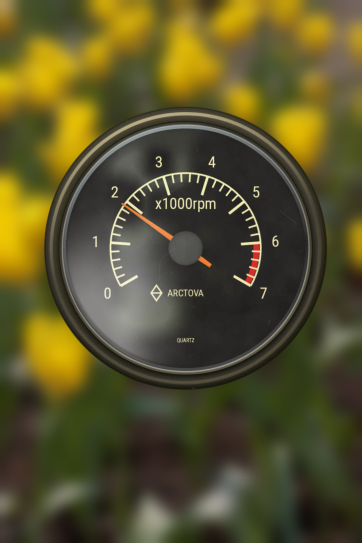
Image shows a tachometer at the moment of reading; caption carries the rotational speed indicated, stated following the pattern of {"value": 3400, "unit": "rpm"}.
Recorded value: {"value": 1900, "unit": "rpm"}
